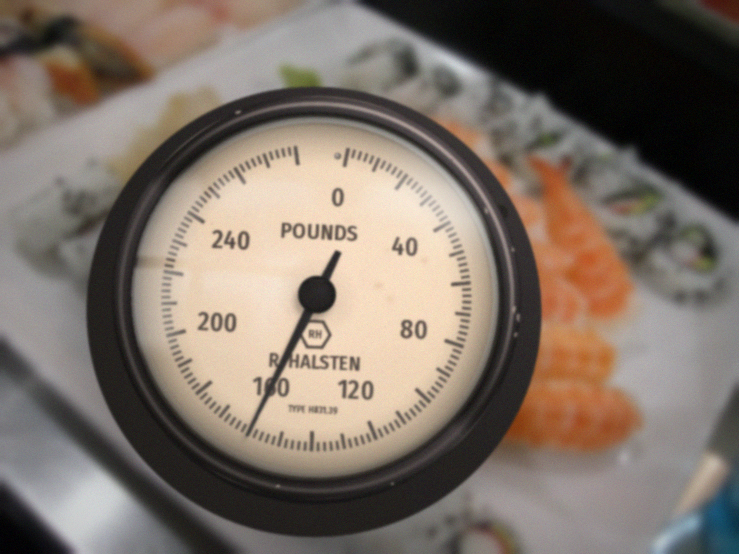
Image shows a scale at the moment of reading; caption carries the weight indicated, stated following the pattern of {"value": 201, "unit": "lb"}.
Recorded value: {"value": 160, "unit": "lb"}
